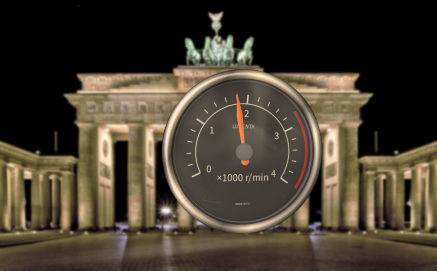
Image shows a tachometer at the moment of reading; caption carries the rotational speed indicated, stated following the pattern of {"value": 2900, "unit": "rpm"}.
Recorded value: {"value": 1800, "unit": "rpm"}
